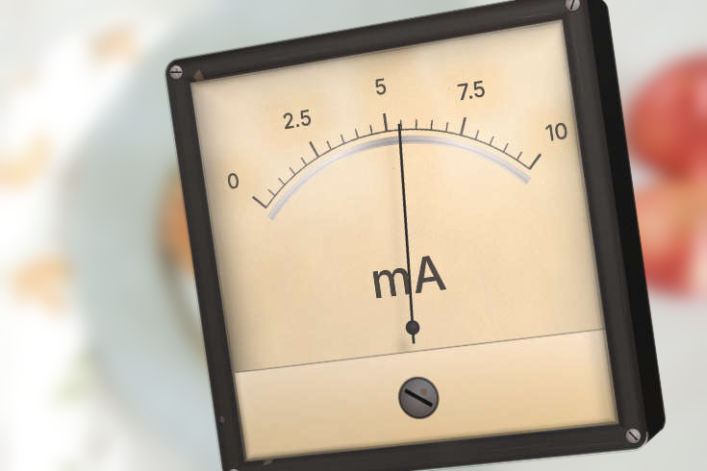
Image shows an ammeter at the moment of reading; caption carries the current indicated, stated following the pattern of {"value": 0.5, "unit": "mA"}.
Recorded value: {"value": 5.5, "unit": "mA"}
